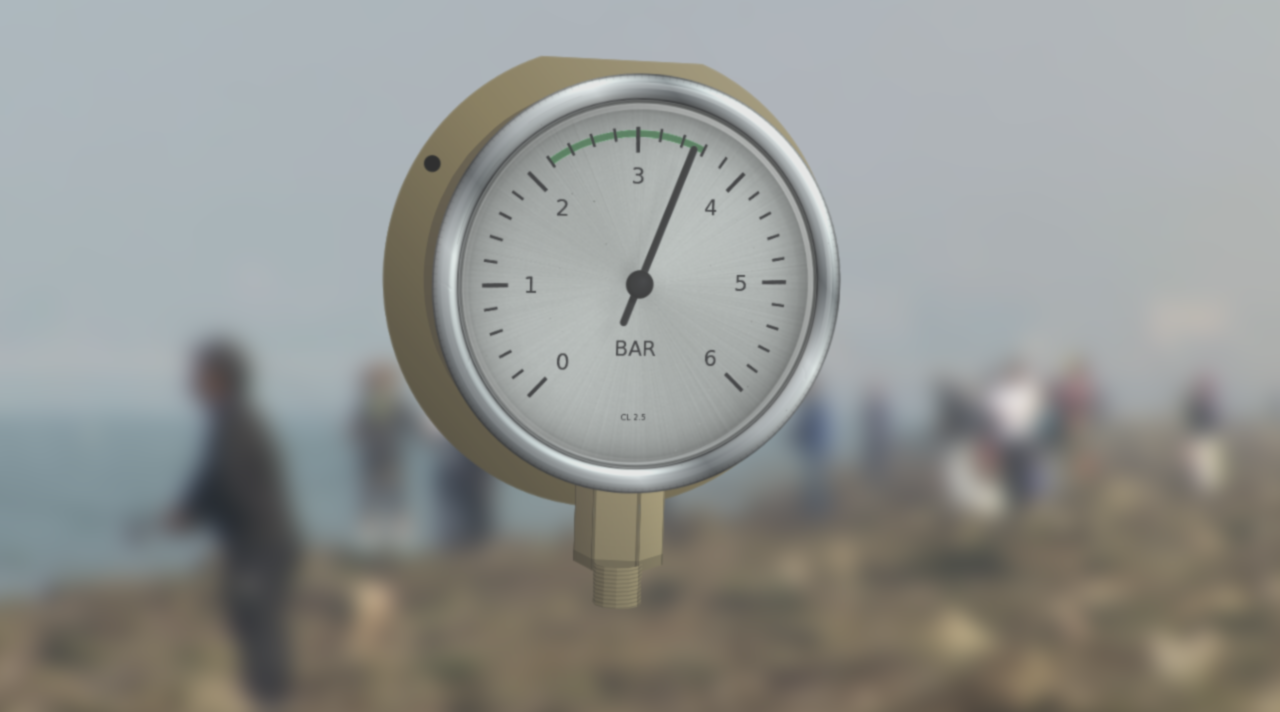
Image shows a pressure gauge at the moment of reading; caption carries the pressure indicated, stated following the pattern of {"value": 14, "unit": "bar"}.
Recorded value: {"value": 3.5, "unit": "bar"}
